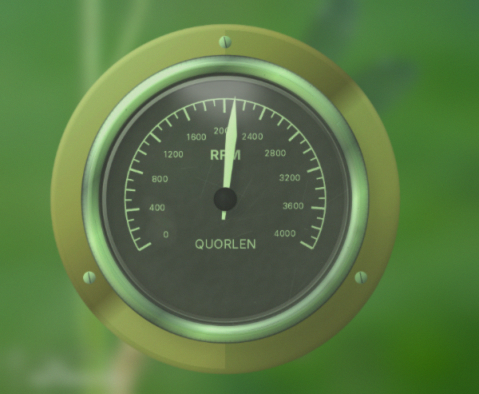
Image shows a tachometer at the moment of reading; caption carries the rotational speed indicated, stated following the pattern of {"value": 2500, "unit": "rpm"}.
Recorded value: {"value": 2100, "unit": "rpm"}
